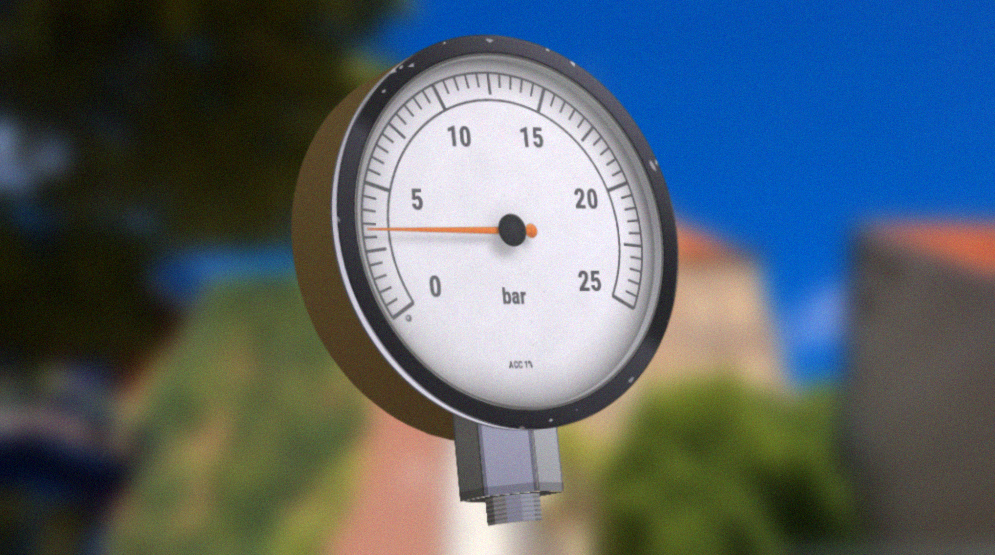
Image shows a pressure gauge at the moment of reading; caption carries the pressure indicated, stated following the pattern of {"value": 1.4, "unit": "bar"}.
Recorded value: {"value": 3.25, "unit": "bar"}
